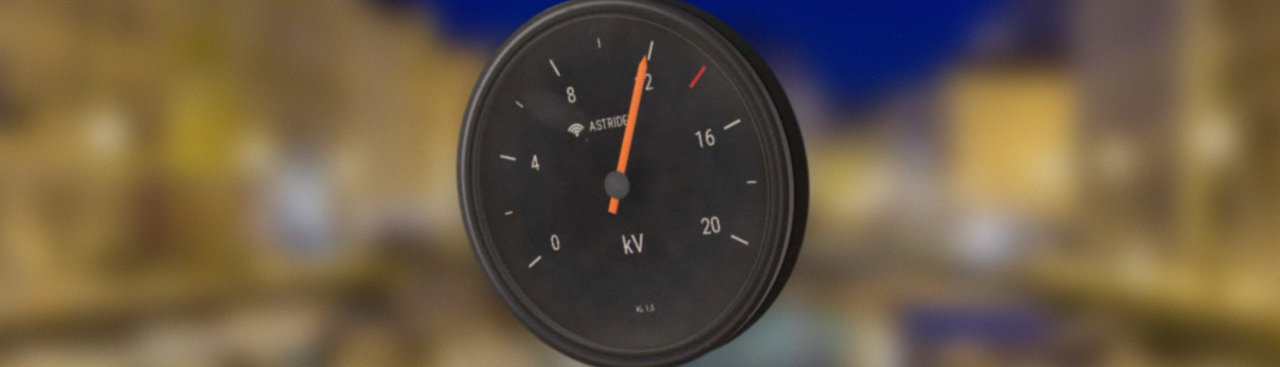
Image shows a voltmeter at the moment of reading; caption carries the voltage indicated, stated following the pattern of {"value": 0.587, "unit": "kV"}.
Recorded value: {"value": 12, "unit": "kV"}
